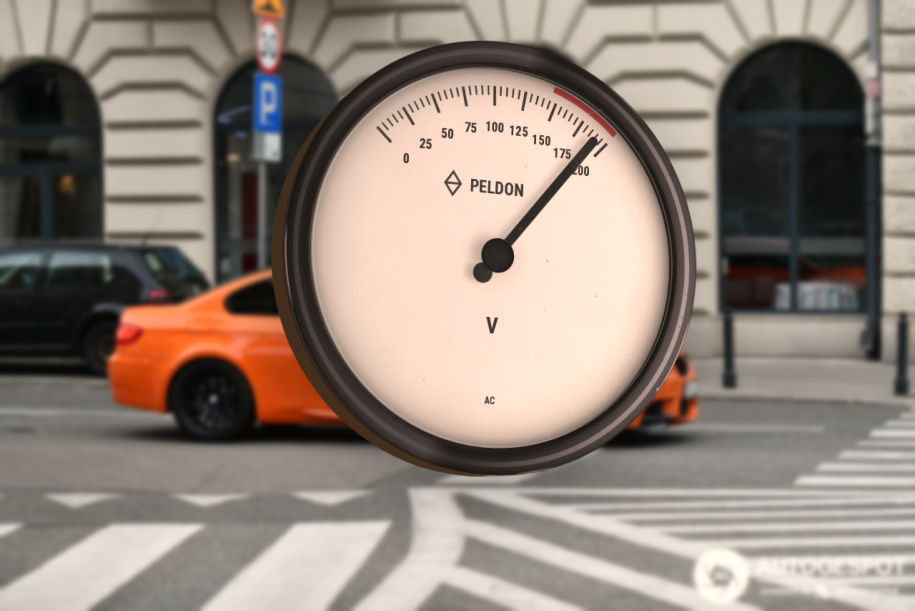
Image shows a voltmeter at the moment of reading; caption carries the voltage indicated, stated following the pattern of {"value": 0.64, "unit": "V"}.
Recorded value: {"value": 190, "unit": "V"}
